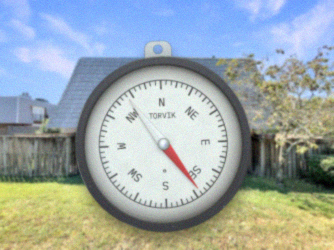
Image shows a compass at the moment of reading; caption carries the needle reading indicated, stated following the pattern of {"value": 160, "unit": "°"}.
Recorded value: {"value": 145, "unit": "°"}
